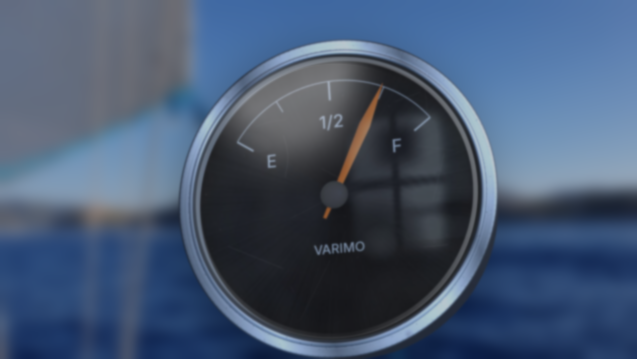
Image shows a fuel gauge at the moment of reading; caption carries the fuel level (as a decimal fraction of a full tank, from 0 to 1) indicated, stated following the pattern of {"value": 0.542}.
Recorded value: {"value": 0.75}
